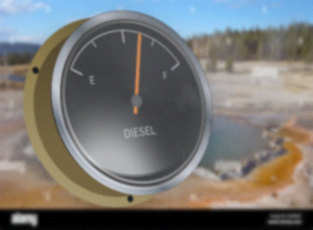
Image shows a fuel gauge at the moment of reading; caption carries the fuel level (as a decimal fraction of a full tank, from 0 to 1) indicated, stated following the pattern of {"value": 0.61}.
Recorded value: {"value": 0.625}
